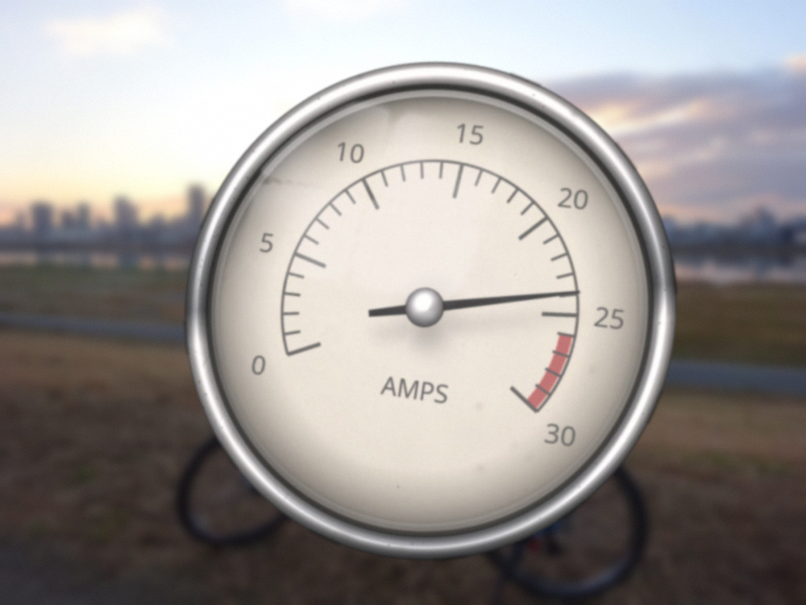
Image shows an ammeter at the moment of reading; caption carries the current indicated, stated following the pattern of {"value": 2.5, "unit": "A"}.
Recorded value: {"value": 24, "unit": "A"}
